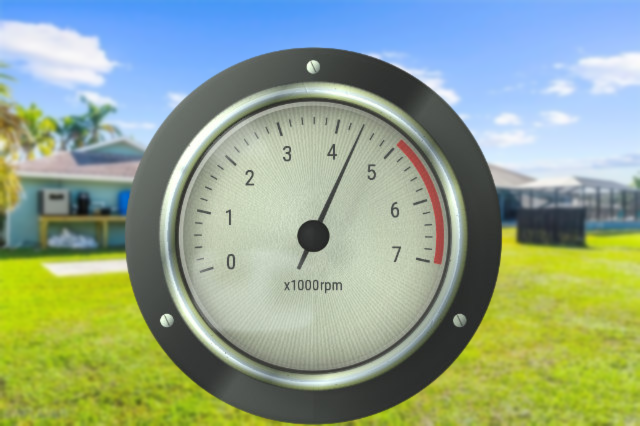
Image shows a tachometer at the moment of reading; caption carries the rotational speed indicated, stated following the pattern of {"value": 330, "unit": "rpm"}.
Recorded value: {"value": 4400, "unit": "rpm"}
